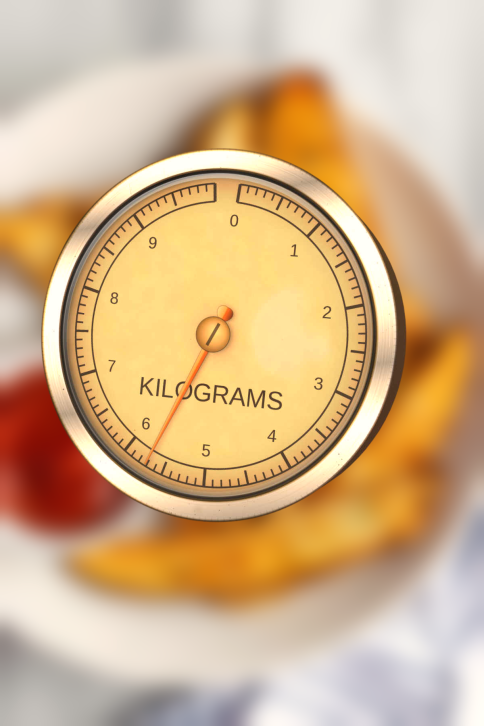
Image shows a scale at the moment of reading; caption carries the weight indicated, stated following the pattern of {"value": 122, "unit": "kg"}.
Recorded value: {"value": 5.7, "unit": "kg"}
